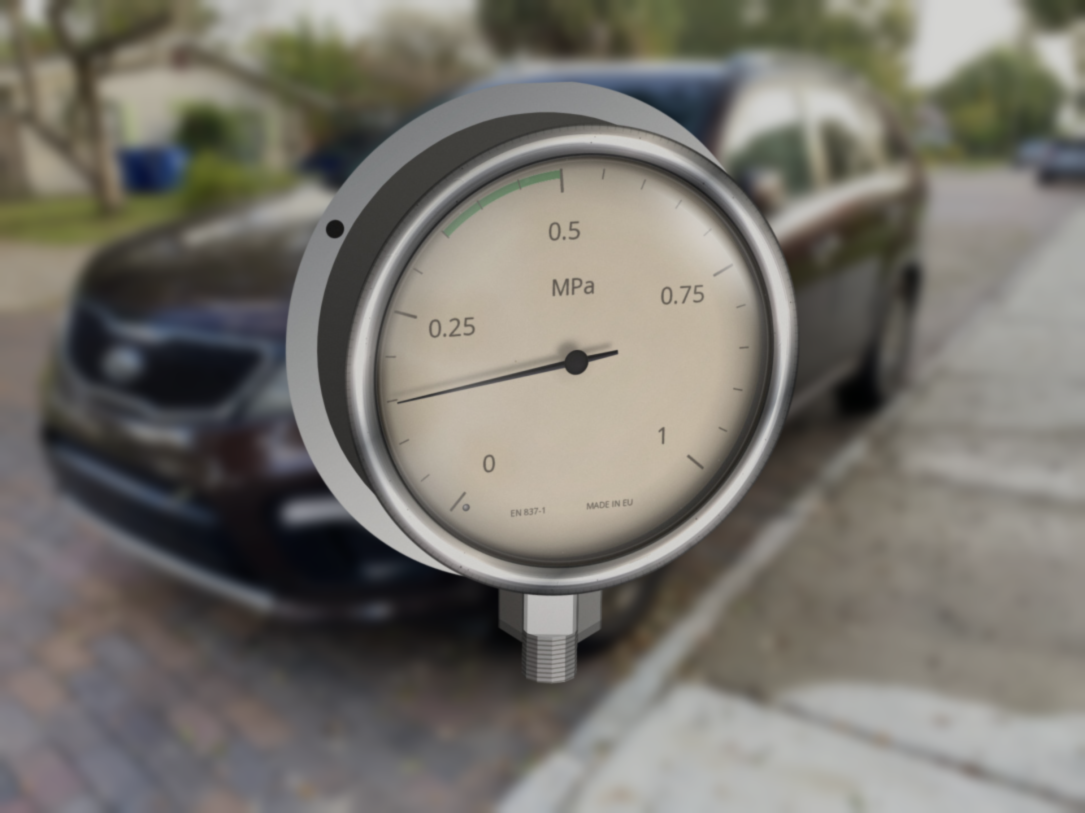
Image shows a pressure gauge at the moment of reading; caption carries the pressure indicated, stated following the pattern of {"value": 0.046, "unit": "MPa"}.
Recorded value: {"value": 0.15, "unit": "MPa"}
